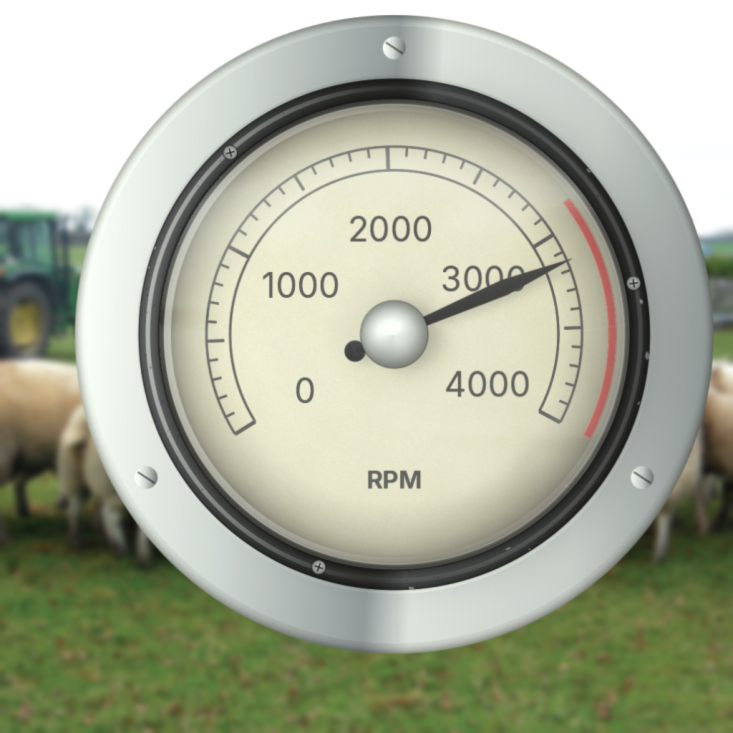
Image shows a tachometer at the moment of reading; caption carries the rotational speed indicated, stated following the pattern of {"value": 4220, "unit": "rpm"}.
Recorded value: {"value": 3150, "unit": "rpm"}
